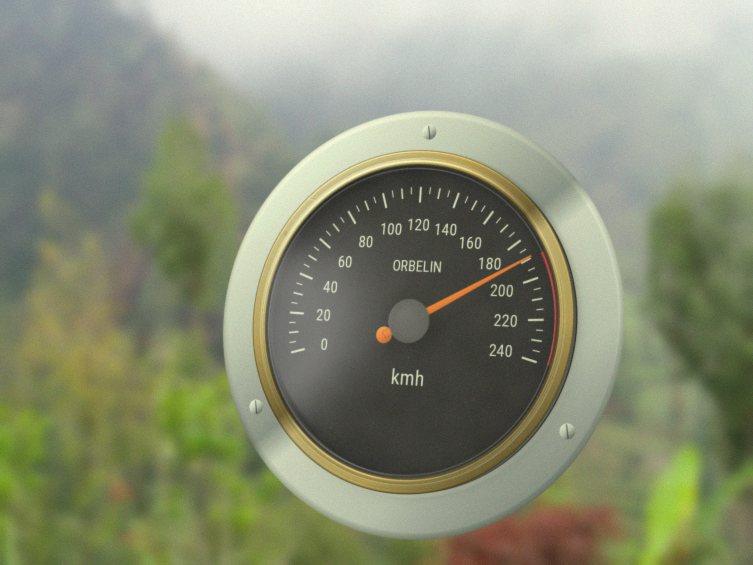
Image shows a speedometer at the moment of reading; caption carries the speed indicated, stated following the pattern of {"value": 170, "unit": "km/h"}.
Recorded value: {"value": 190, "unit": "km/h"}
